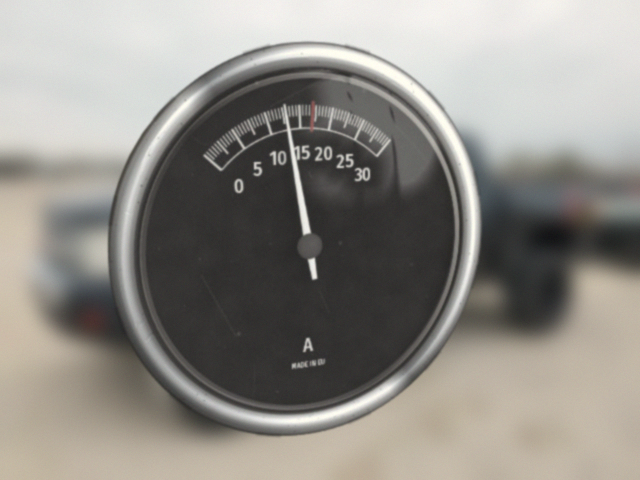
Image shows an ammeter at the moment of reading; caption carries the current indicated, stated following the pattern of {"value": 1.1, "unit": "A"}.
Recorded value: {"value": 12.5, "unit": "A"}
